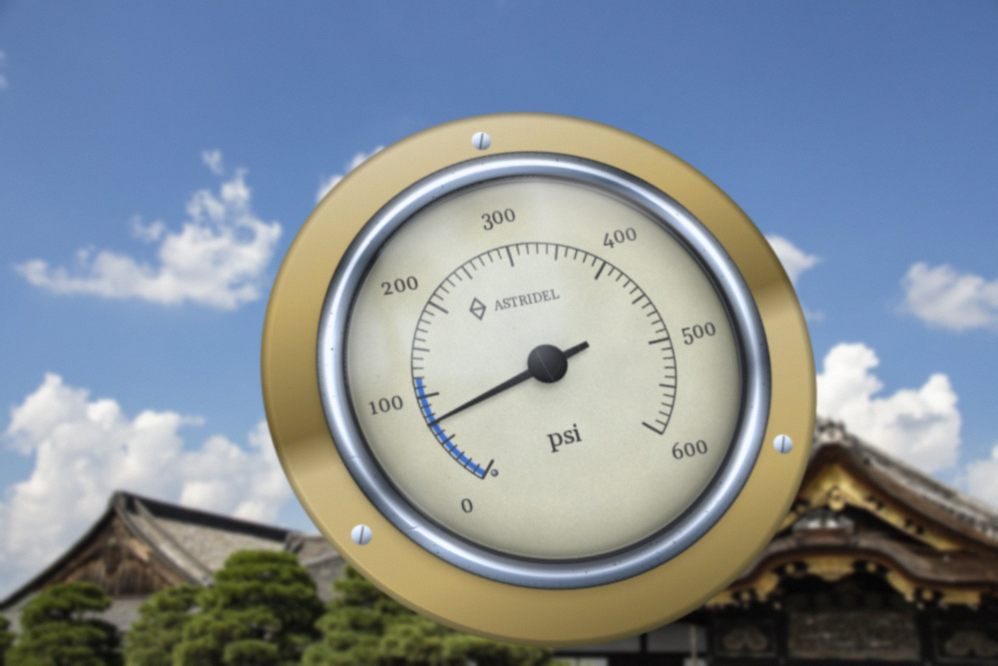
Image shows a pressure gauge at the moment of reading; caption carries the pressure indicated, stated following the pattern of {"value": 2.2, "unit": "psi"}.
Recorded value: {"value": 70, "unit": "psi"}
